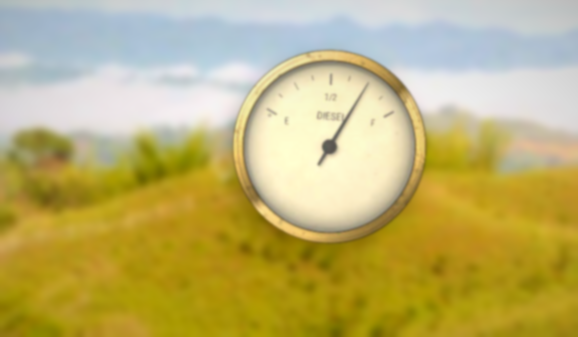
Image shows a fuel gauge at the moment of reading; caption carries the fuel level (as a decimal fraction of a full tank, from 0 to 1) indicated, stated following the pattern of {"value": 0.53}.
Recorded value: {"value": 0.75}
